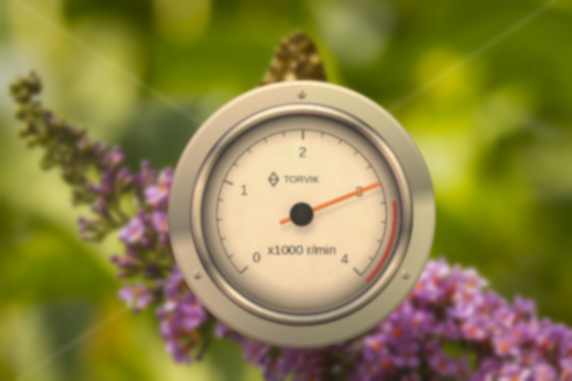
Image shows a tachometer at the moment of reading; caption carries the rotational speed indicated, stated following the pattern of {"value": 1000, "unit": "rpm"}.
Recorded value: {"value": 3000, "unit": "rpm"}
